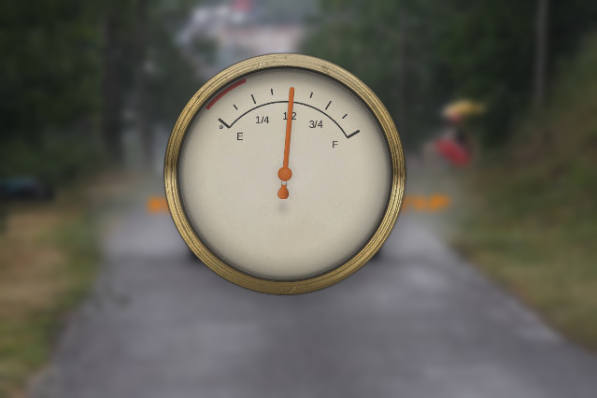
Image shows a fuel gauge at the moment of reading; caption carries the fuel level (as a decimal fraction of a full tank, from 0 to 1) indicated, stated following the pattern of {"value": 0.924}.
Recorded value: {"value": 0.5}
